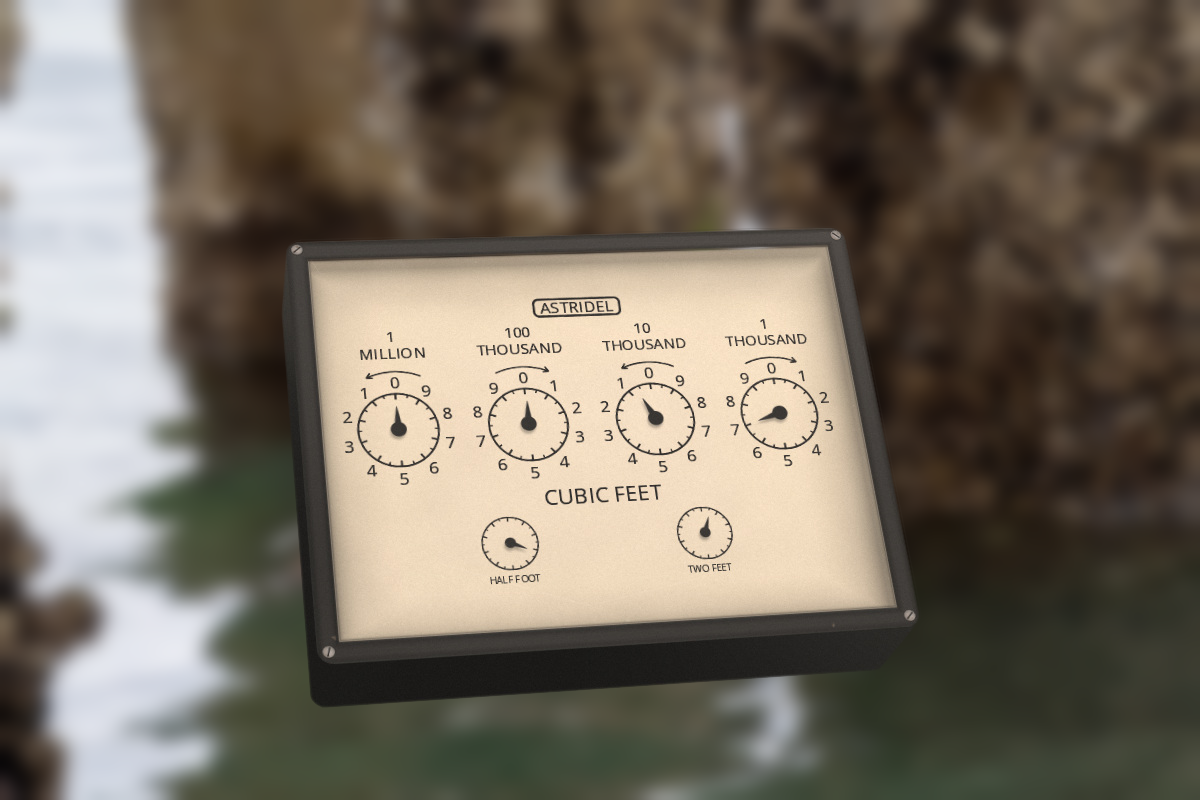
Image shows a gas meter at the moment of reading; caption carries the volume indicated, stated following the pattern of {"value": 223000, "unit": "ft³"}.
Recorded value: {"value": 700, "unit": "ft³"}
